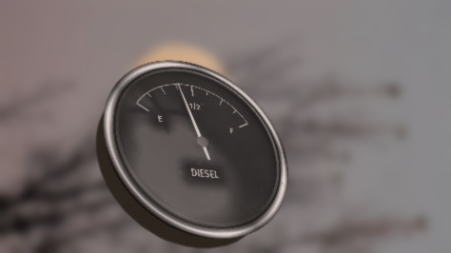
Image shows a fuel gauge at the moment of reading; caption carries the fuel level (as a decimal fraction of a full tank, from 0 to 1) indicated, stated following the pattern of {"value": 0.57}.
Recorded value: {"value": 0.375}
